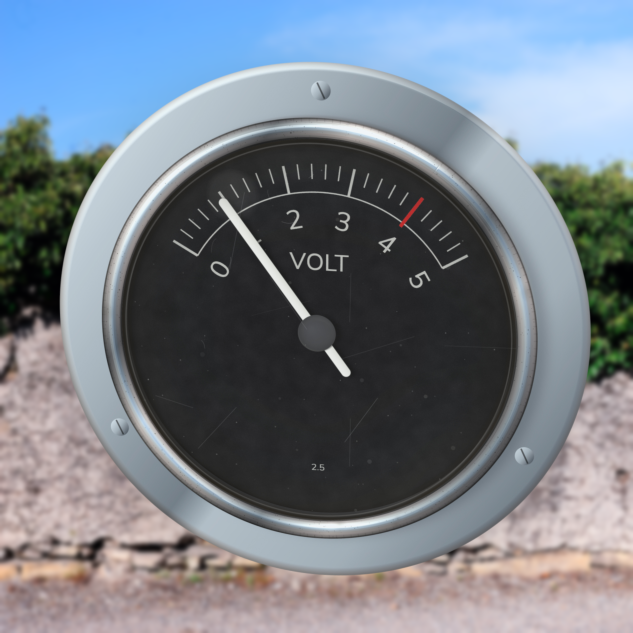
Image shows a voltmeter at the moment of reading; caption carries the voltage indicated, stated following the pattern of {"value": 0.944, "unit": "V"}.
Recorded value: {"value": 1, "unit": "V"}
